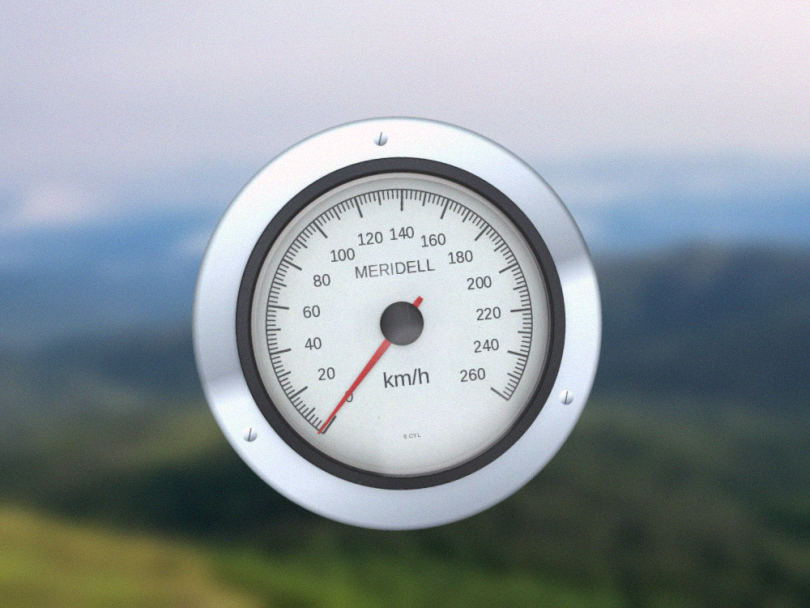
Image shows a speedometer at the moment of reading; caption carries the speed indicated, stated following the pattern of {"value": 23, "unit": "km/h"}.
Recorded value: {"value": 2, "unit": "km/h"}
